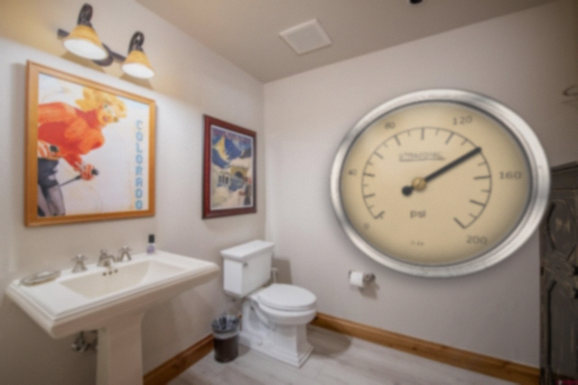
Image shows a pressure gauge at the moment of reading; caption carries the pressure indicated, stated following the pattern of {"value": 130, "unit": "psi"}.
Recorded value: {"value": 140, "unit": "psi"}
